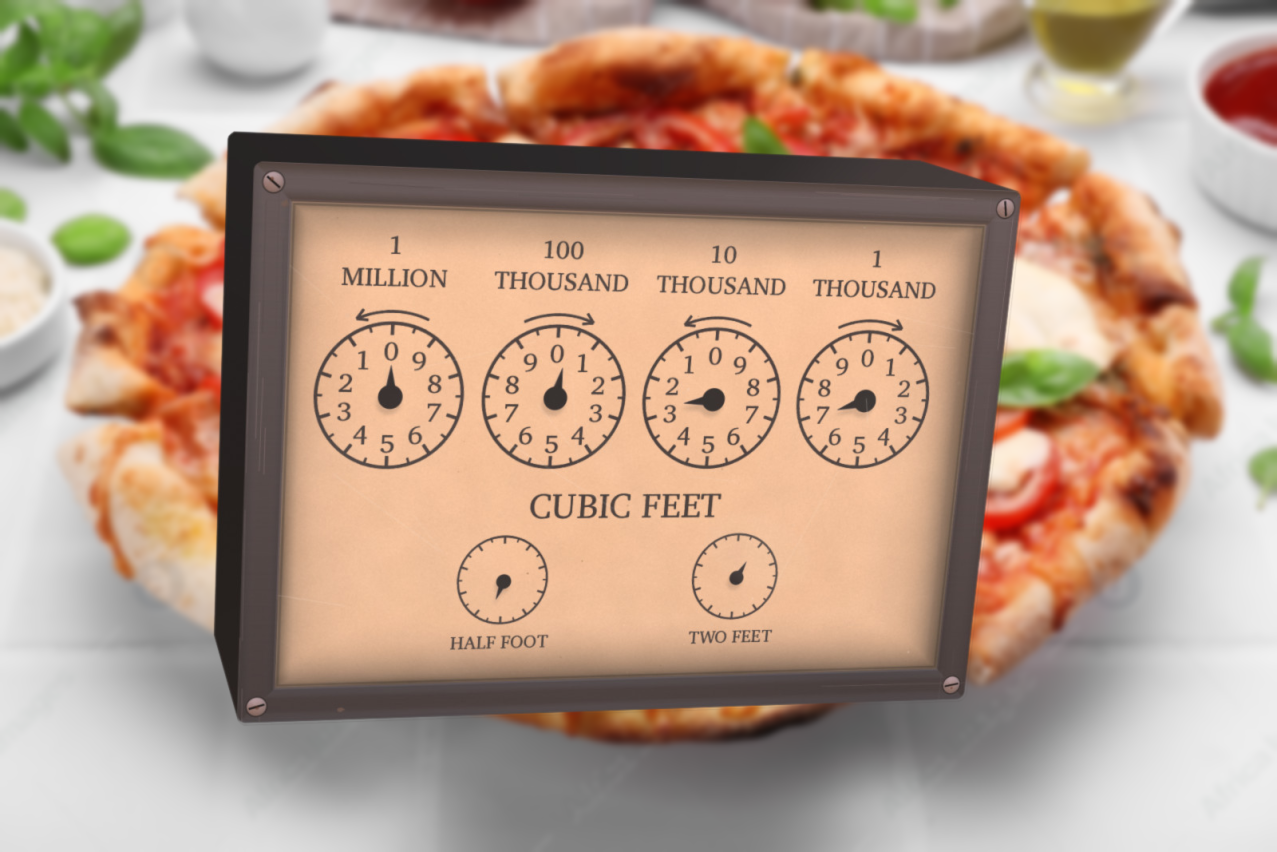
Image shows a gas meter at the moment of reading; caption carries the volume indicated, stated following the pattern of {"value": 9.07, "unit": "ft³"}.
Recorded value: {"value": 2700, "unit": "ft³"}
